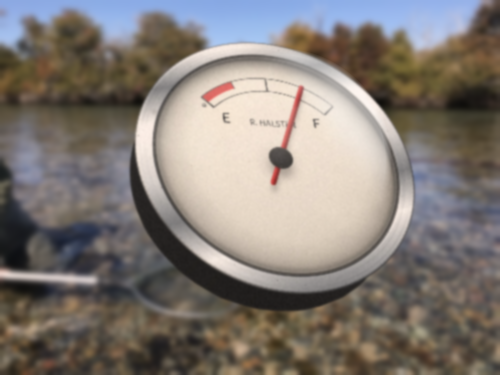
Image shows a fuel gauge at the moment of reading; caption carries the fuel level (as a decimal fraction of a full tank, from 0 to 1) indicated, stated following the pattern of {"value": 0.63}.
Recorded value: {"value": 0.75}
